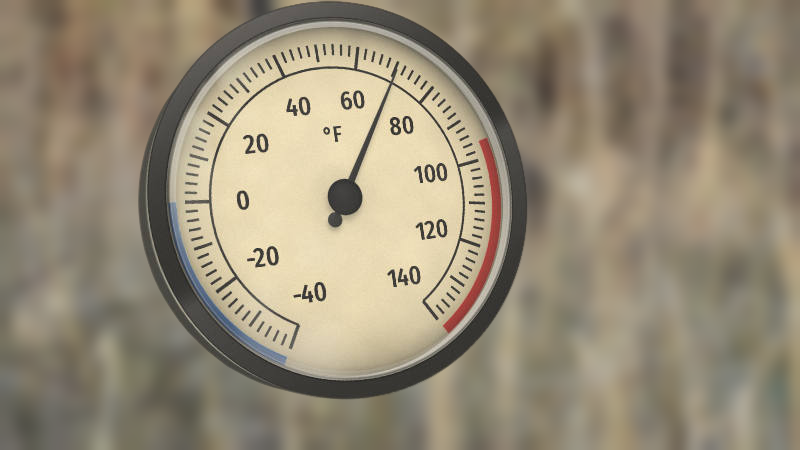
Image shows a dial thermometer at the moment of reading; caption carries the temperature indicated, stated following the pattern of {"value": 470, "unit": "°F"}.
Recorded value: {"value": 70, "unit": "°F"}
